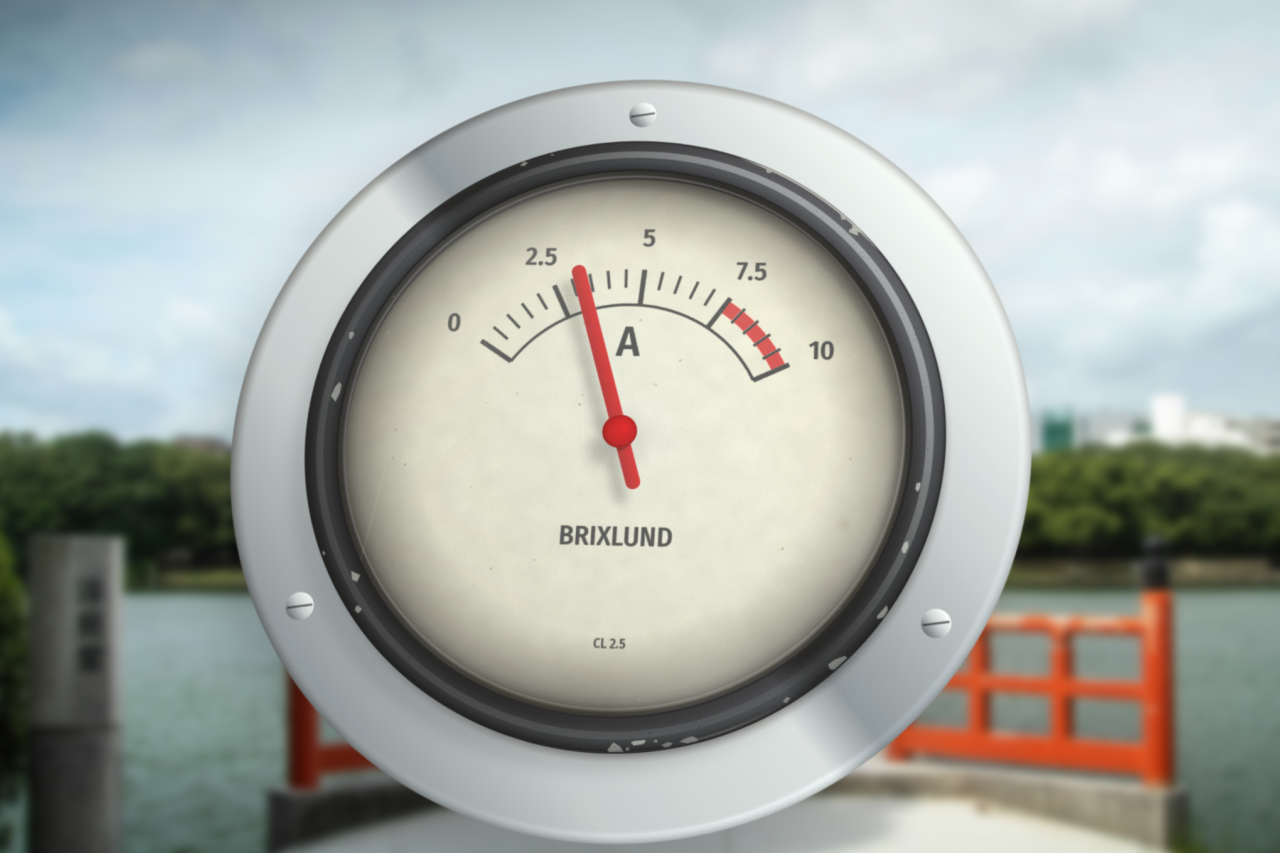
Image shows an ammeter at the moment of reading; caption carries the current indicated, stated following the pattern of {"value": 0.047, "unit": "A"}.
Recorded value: {"value": 3.25, "unit": "A"}
